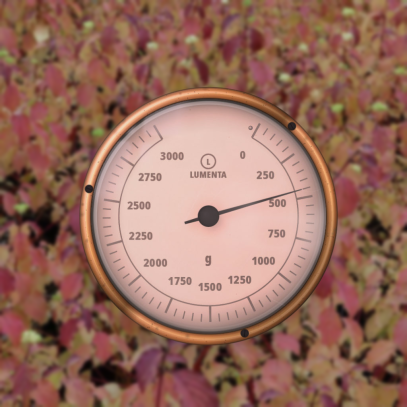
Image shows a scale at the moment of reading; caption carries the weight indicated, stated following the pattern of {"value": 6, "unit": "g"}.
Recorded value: {"value": 450, "unit": "g"}
